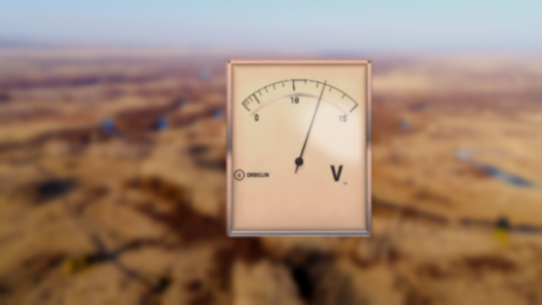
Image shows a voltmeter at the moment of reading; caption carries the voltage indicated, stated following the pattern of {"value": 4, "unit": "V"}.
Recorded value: {"value": 12.5, "unit": "V"}
